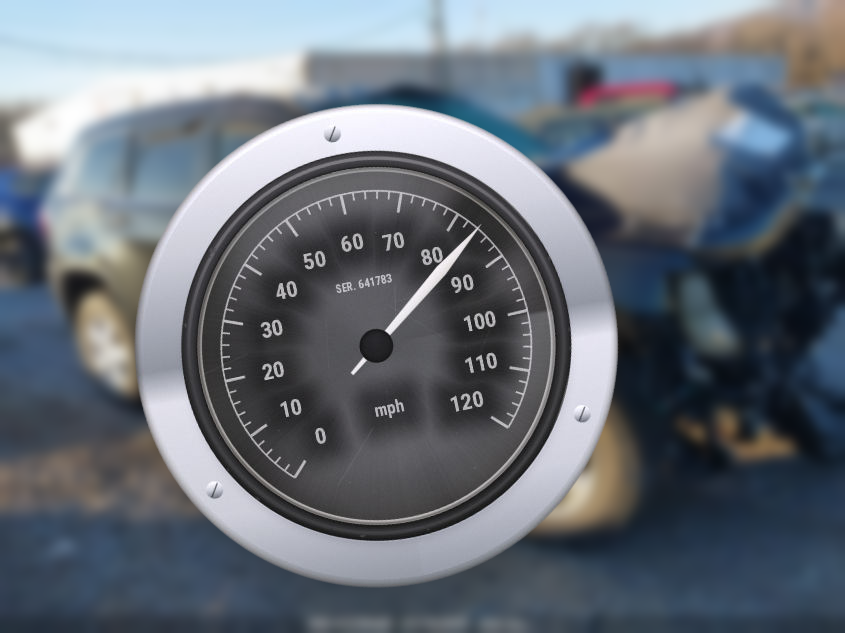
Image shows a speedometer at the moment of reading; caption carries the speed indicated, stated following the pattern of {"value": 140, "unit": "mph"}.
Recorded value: {"value": 84, "unit": "mph"}
